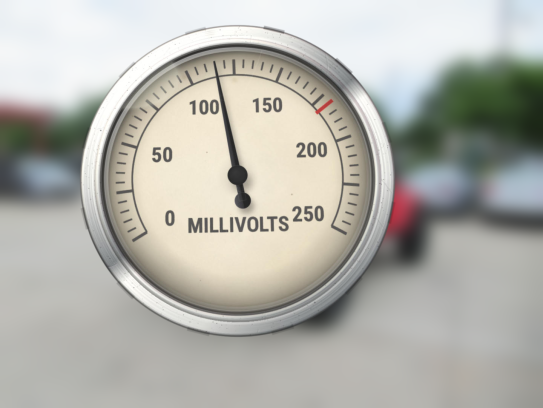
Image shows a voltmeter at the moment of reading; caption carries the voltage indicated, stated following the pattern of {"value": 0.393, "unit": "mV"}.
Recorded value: {"value": 115, "unit": "mV"}
